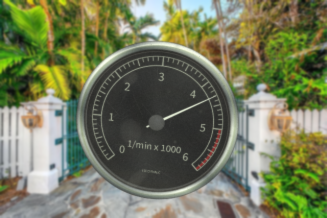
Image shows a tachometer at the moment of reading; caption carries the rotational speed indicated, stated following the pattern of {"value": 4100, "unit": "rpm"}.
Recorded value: {"value": 4300, "unit": "rpm"}
